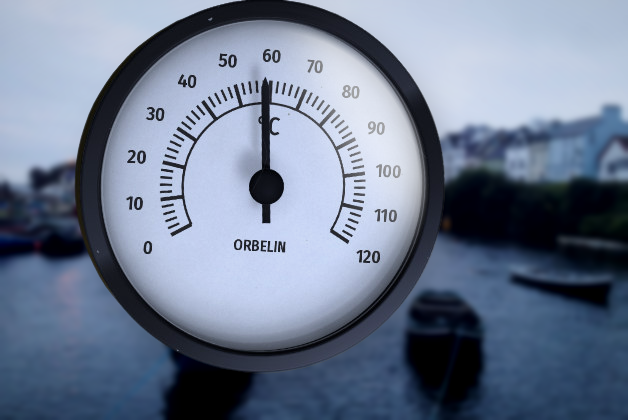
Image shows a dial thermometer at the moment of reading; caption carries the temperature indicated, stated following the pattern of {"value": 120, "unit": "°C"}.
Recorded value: {"value": 58, "unit": "°C"}
